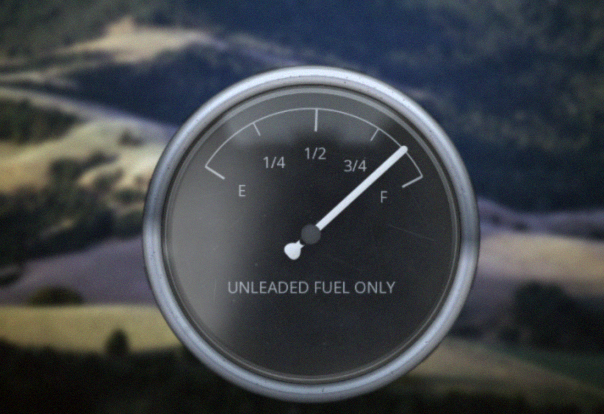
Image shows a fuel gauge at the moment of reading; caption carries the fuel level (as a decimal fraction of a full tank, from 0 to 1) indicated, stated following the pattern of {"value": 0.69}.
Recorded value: {"value": 0.875}
